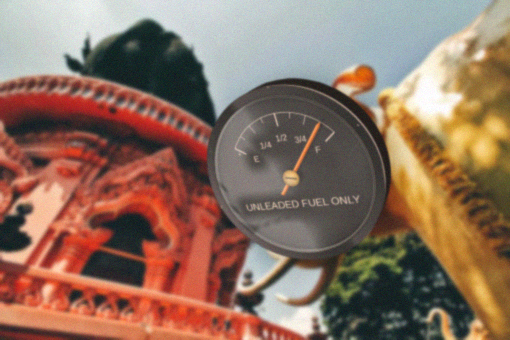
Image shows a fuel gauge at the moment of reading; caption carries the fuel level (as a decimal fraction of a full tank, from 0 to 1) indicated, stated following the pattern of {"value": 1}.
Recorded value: {"value": 0.875}
